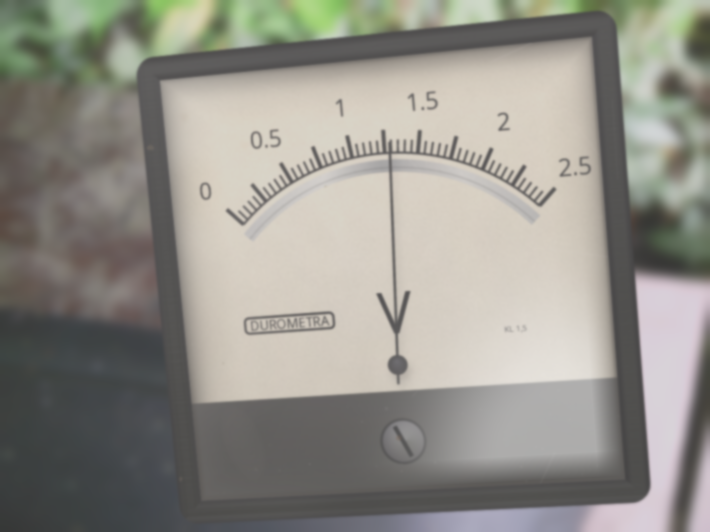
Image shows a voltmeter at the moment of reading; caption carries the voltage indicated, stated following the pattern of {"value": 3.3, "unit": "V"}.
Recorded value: {"value": 1.3, "unit": "V"}
